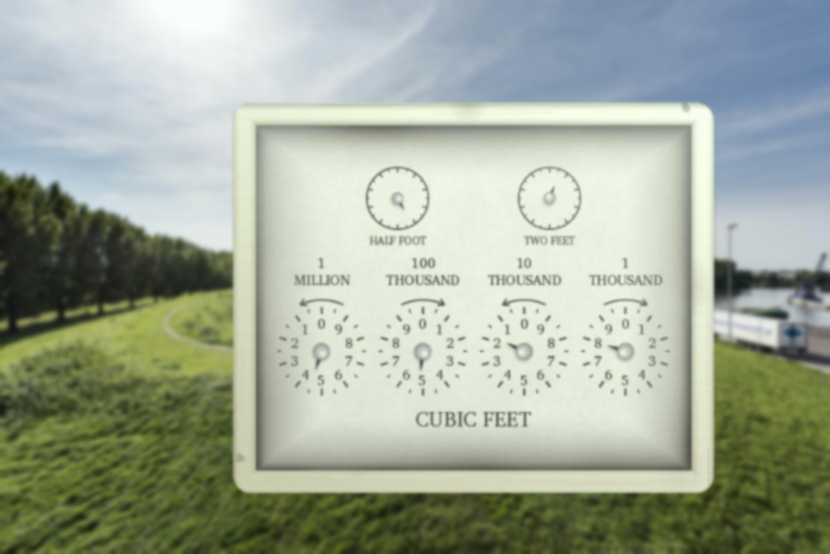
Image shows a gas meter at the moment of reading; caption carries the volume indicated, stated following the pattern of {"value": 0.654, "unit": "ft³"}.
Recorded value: {"value": 451800, "unit": "ft³"}
